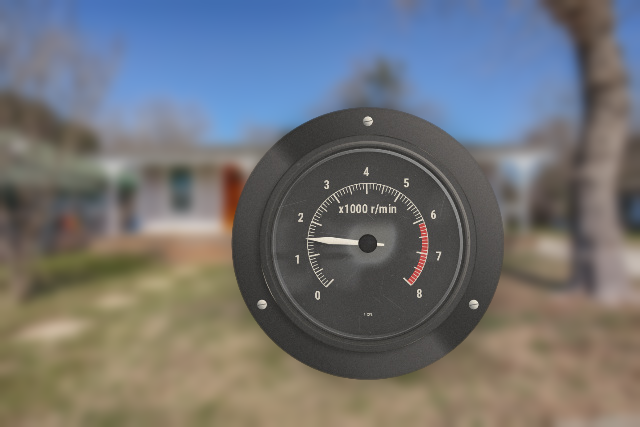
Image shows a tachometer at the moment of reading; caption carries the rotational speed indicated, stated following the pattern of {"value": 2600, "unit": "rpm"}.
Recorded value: {"value": 1500, "unit": "rpm"}
